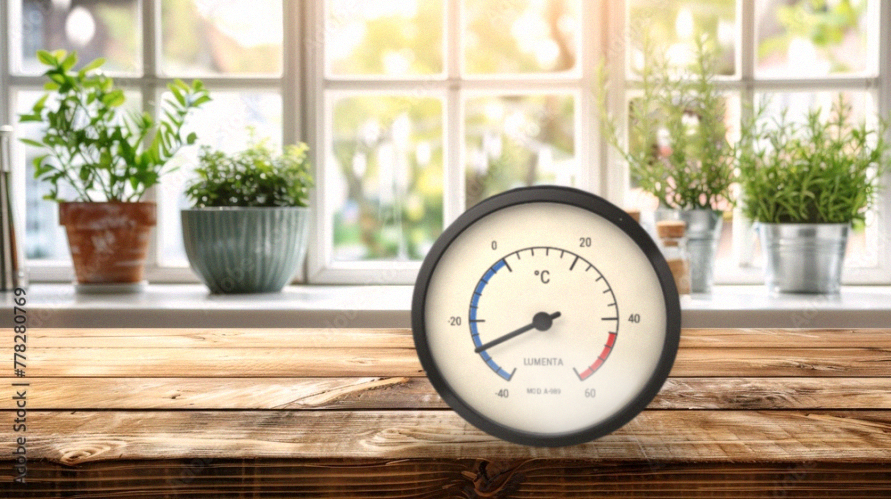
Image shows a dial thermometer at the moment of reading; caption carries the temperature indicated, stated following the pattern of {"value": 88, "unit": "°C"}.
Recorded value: {"value": -28, "unit": "°C"}
